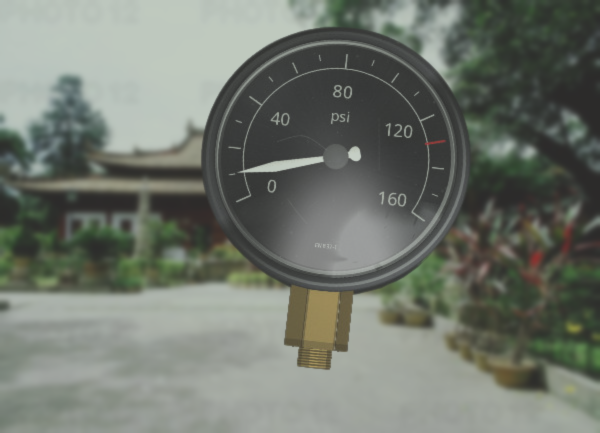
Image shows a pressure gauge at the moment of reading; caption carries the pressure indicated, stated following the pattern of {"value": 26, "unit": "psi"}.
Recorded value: {"value": 10, "unit": "psi"}
